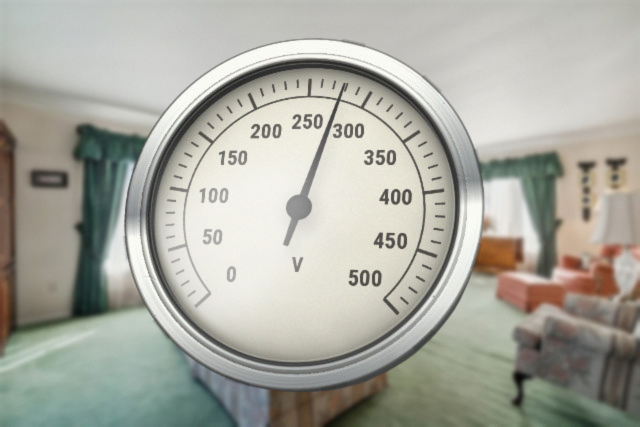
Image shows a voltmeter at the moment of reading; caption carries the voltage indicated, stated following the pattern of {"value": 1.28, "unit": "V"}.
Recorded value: {"value": 280, "unit": "V"}
